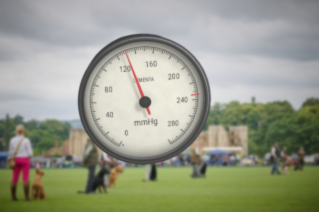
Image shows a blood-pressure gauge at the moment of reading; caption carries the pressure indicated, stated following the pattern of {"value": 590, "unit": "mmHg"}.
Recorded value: {"value": 130, "unit": "mmHg"}
